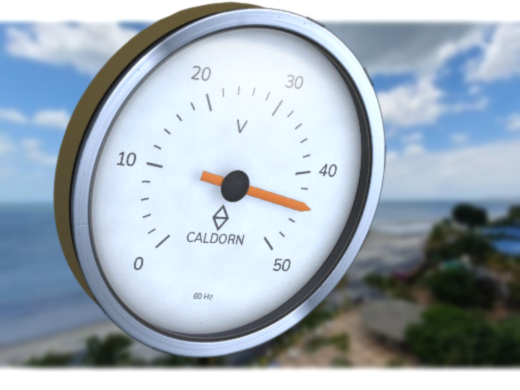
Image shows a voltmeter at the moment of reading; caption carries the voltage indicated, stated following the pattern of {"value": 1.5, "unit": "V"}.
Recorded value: {"value": 44, "unit": "V"}
